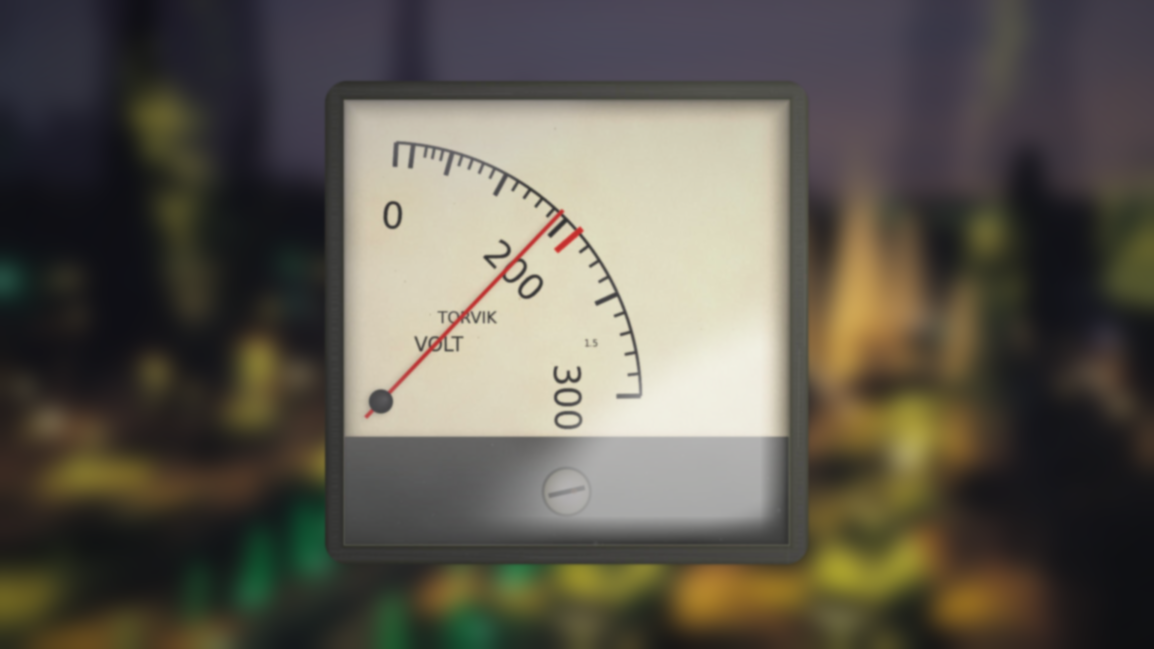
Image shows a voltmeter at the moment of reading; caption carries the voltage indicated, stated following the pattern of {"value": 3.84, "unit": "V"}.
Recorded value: {"value": 195, "unit": "V"}
